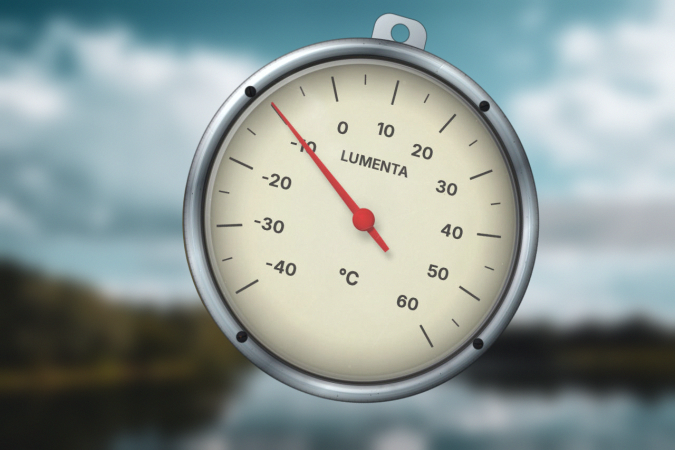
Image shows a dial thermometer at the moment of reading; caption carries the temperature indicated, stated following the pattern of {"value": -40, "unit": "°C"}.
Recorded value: {"value": -10, "unit": "°C"}
